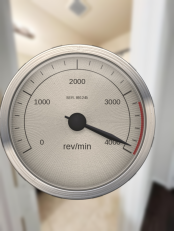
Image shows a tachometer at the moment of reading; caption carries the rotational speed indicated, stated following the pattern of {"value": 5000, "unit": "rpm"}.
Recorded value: {"value": 3900, "unit": "rpm"}
